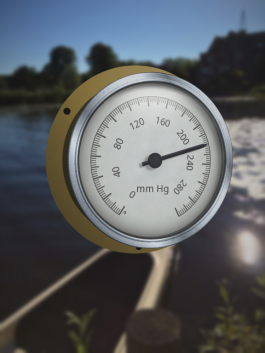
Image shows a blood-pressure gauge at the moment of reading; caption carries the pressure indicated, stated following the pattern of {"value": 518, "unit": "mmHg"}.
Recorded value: {"value": 220, "unit": "mmHg"}
